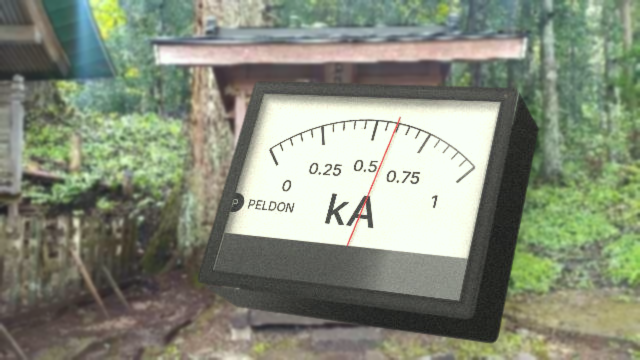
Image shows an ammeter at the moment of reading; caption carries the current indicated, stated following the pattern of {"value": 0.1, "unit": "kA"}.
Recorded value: {"value": 0.6, "unit": "kA"}
